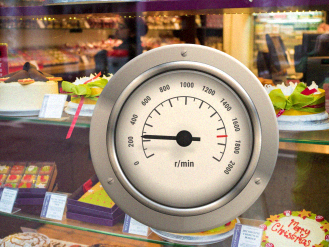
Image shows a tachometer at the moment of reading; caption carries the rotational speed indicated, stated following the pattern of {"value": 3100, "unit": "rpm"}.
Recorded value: {"value": 250, "unit": "rpm"}
